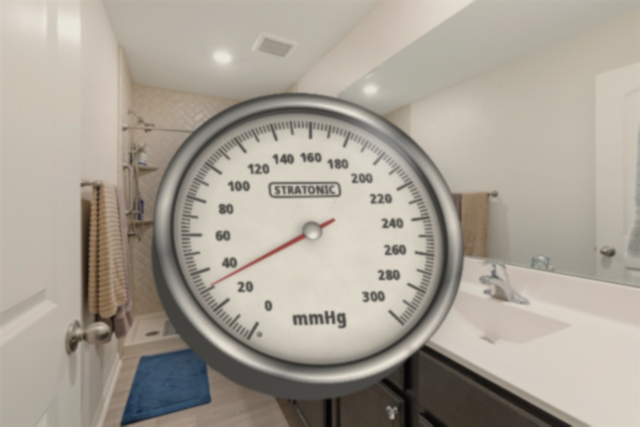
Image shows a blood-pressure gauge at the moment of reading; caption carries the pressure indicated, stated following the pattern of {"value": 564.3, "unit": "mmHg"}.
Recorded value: {"value": 30, "unit": "mmHg"}
